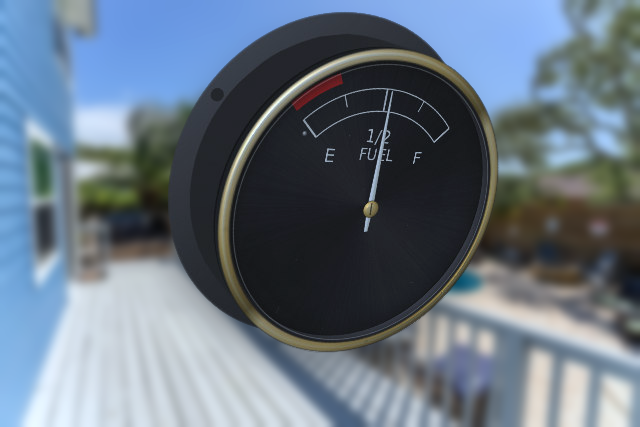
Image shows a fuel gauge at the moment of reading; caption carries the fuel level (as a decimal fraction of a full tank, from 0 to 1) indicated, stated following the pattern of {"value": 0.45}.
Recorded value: {"value": 0.5}
